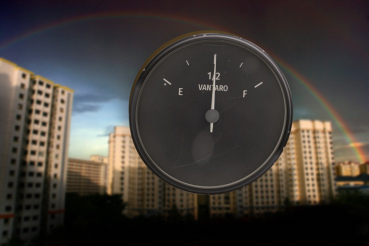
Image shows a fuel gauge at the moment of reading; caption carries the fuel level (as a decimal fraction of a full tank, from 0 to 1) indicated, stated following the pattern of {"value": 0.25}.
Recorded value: {"value": 0.5}
